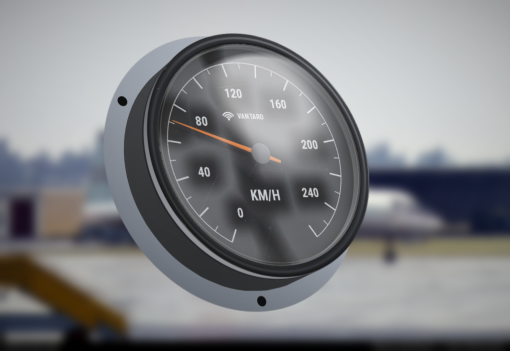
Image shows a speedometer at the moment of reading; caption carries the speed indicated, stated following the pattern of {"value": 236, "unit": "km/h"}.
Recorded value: {"value": 70, "unit": "km/h"}
